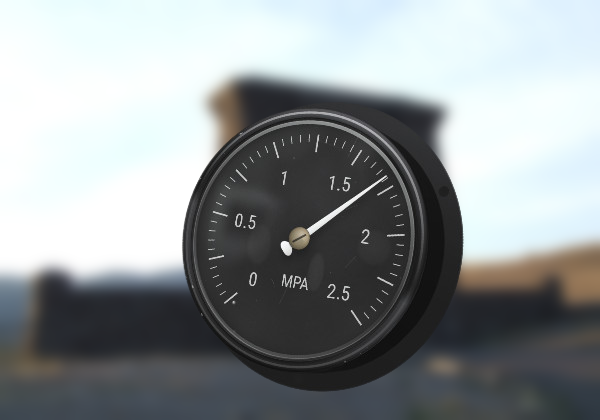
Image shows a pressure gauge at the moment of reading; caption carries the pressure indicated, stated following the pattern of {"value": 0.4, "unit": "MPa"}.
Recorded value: {"value": 1.7, "unit": "MPa"}
